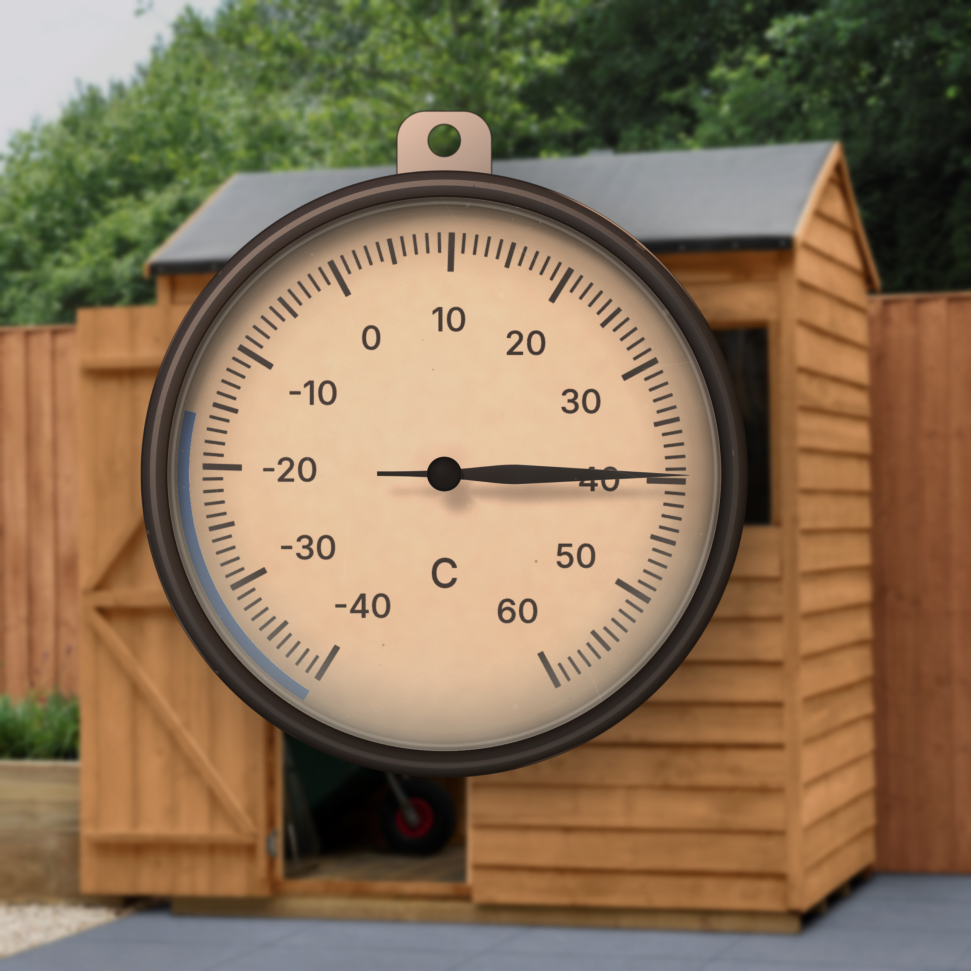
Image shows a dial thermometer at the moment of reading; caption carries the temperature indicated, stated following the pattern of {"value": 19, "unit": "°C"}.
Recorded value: {"value": 39.5, "unit": "°C"}
